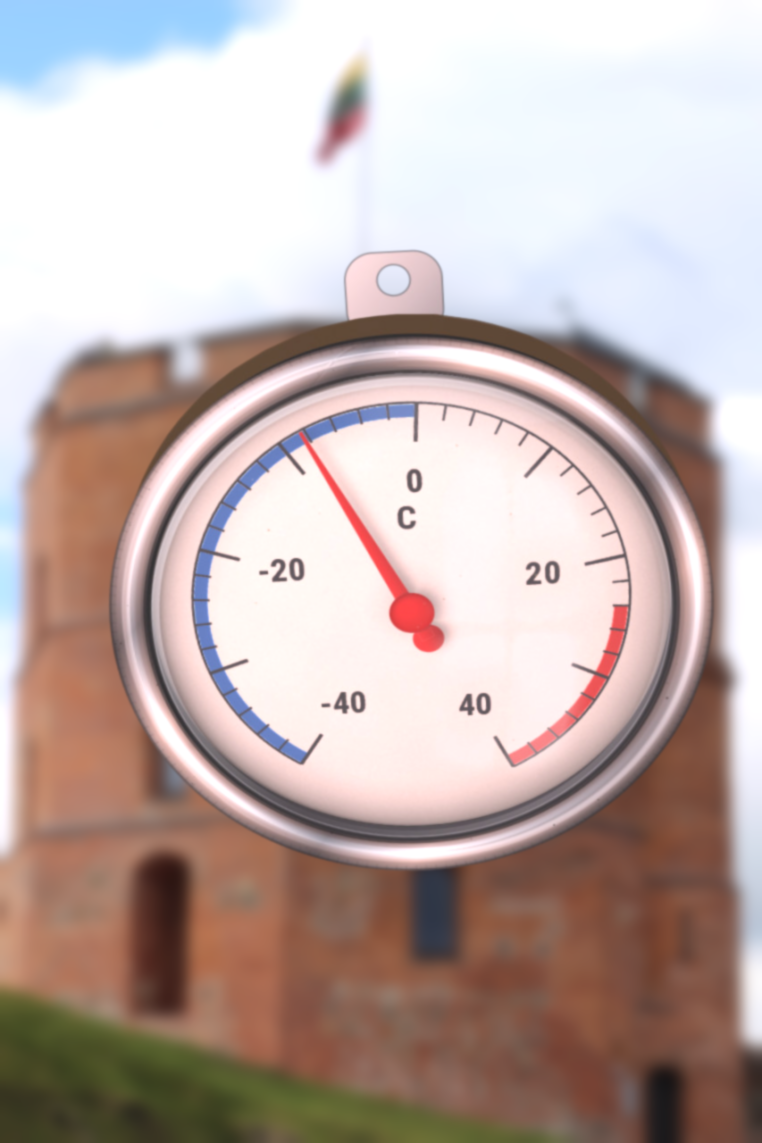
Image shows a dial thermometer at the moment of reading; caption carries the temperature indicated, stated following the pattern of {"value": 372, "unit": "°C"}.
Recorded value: {"value": -8, "unit": "°C"}
